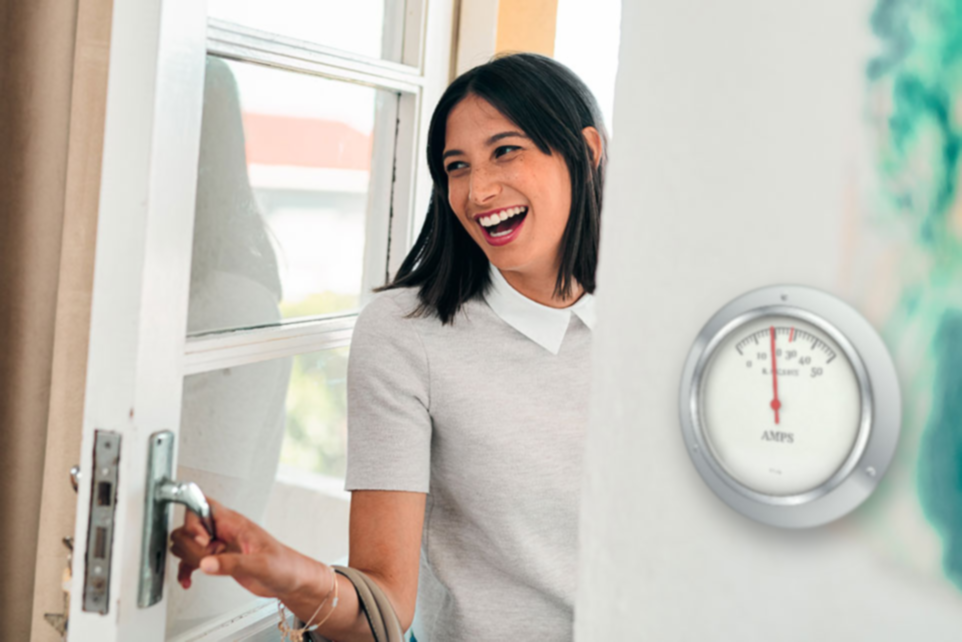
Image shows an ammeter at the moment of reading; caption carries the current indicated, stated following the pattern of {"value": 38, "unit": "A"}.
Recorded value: {"value": 20, "unit": "A"}
